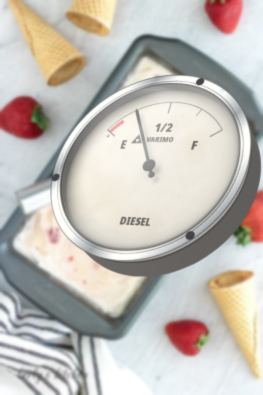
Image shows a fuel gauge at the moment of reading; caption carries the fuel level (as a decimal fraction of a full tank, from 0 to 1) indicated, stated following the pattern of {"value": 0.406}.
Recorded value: {"value": 0.25}
